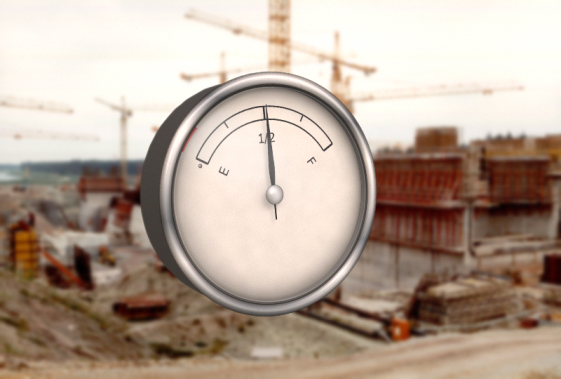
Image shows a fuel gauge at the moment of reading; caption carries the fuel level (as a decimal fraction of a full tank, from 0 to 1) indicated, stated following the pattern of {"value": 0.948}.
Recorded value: {"value": 0.5}
